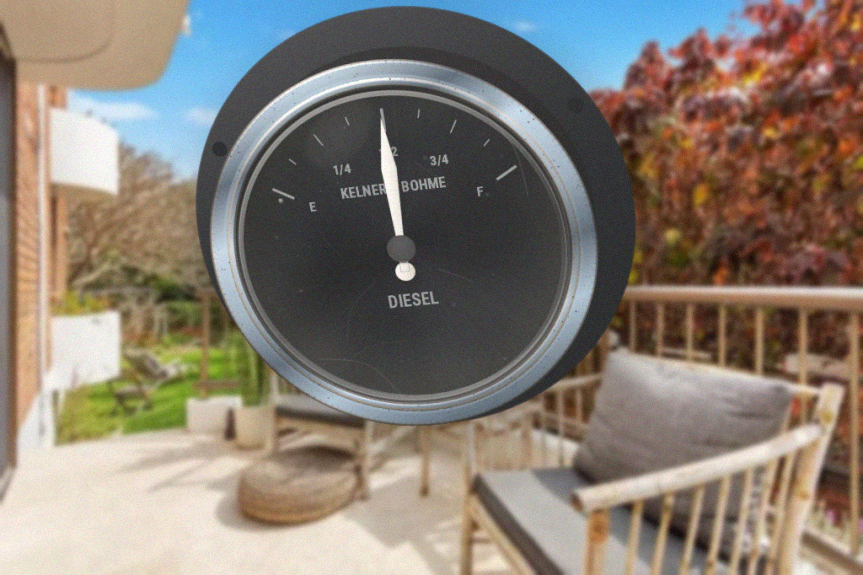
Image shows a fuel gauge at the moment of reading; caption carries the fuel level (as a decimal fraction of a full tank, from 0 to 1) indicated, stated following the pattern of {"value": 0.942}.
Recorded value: {"value": 0.5}
